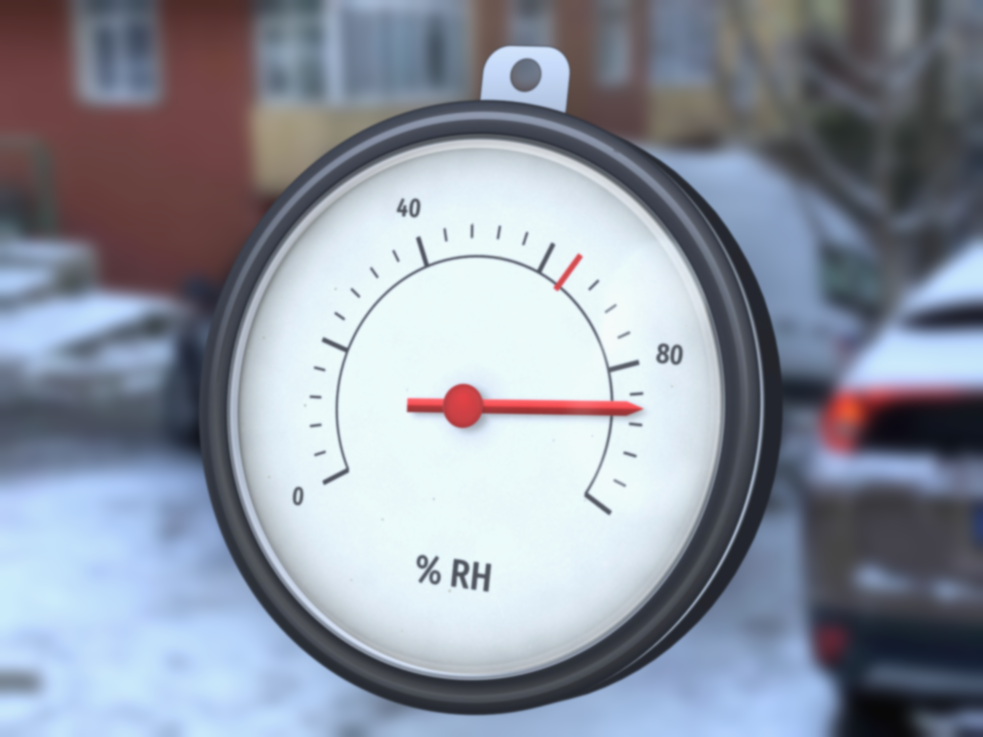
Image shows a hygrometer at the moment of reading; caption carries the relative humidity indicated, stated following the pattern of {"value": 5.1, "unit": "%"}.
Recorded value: {"value": 86, "unit": "%"}
